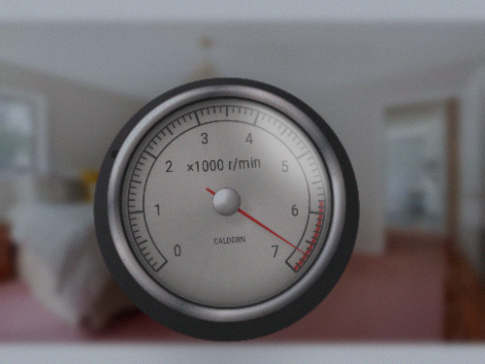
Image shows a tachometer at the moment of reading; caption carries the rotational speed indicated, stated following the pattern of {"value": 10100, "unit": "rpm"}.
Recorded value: {"value": 6700, "unit": "rpm"}
